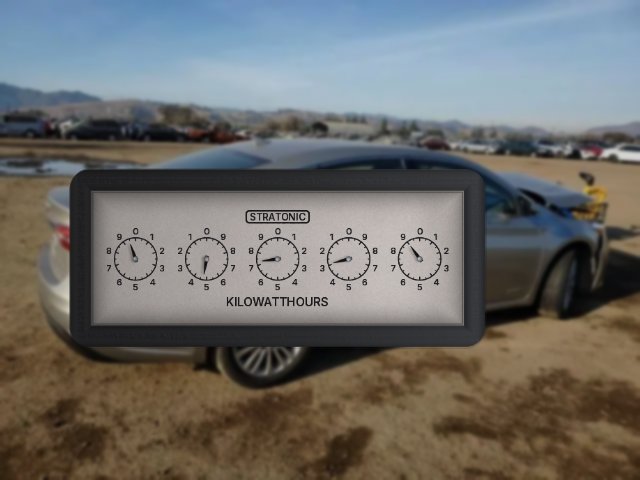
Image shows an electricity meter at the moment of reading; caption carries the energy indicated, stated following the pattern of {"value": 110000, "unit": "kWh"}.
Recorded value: {"value": 94729, "unit": "kWh"}
